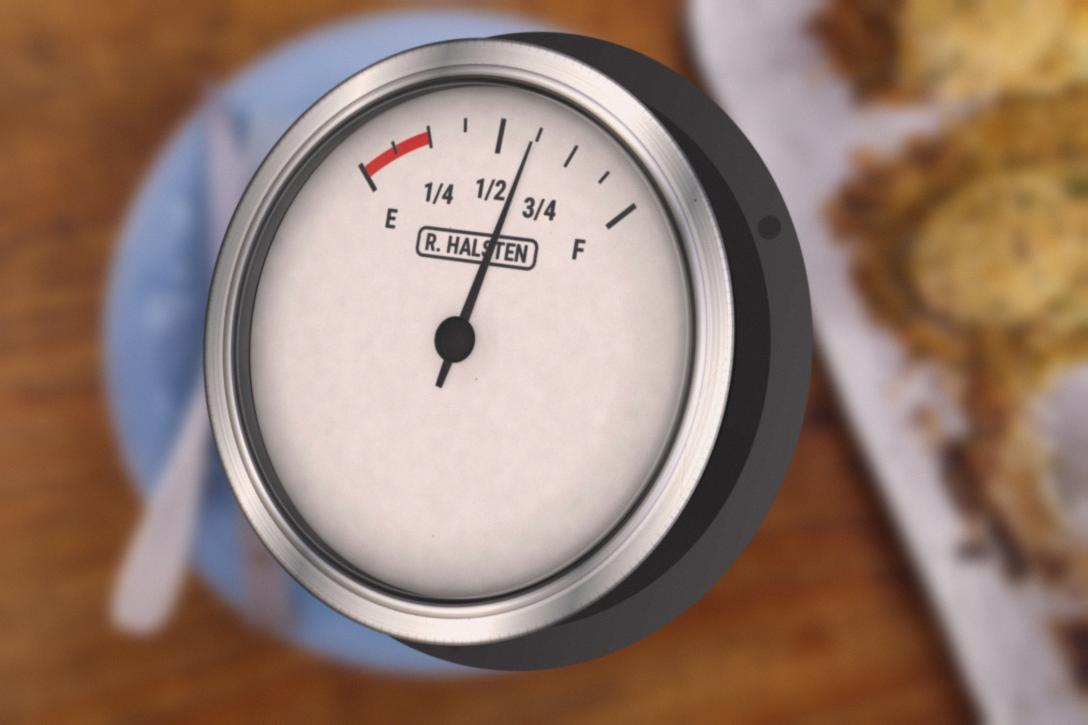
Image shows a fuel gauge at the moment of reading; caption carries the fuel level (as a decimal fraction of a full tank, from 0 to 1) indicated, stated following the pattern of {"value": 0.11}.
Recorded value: {"value": 0.625}
